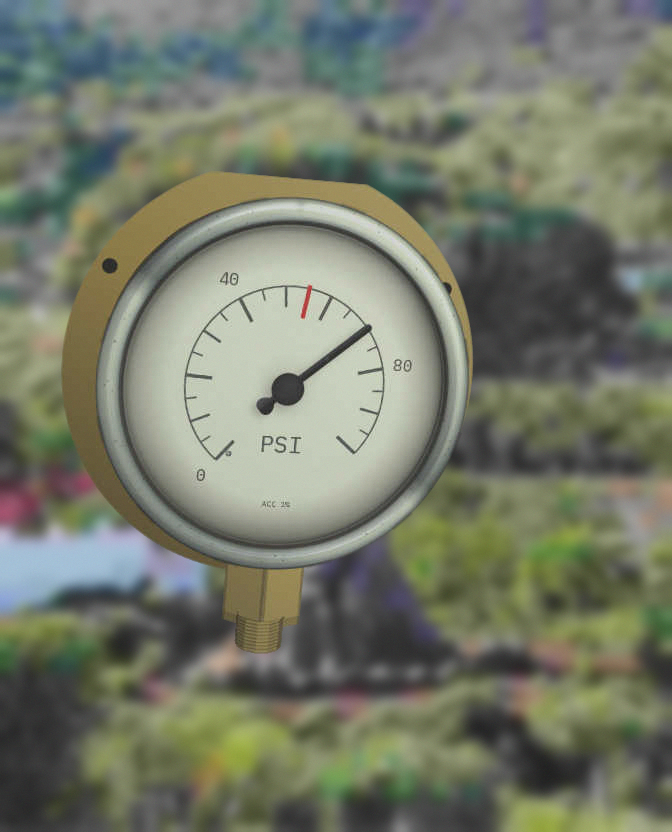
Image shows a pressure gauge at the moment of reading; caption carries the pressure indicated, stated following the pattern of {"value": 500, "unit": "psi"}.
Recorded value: {"value": 70, "unit": "psi"}
